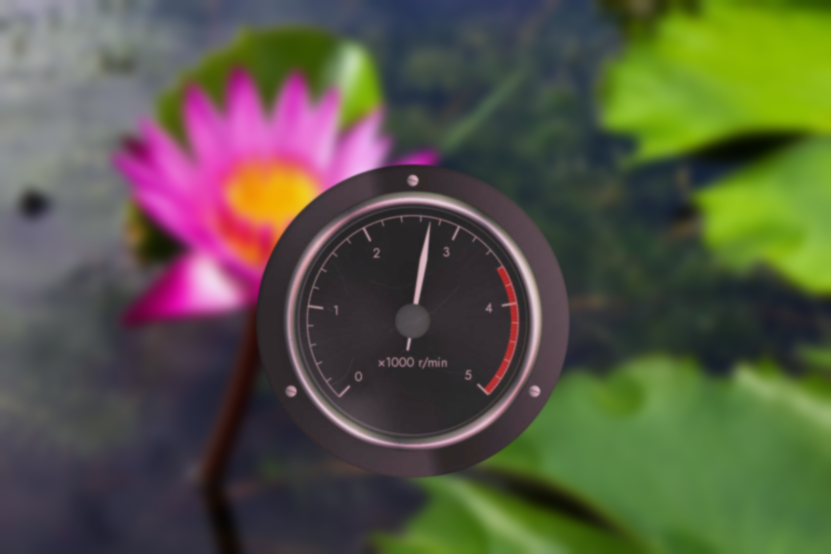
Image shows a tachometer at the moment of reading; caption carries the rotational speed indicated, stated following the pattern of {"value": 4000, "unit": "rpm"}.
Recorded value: {"value": 2700, "unit": "rpm"}
